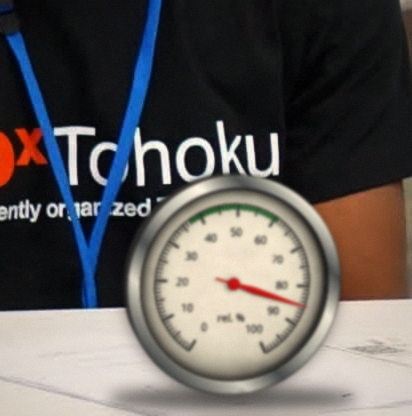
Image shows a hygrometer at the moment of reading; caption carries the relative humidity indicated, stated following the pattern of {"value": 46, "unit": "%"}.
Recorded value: {"value": 85, "unit": "%"}
